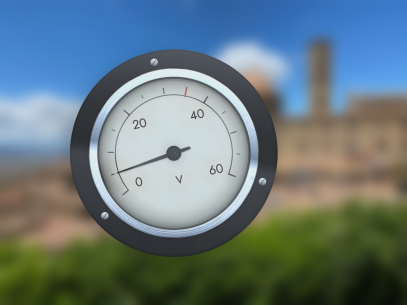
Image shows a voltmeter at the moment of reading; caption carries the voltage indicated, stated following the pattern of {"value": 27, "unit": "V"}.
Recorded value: {"value": 5, "unit": "V"}
